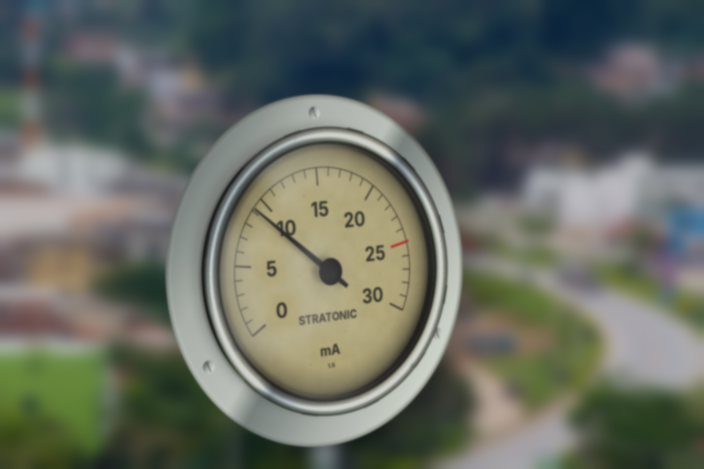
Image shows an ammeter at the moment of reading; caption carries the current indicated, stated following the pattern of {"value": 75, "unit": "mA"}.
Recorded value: {"value": 9, "unit": "mA"}
